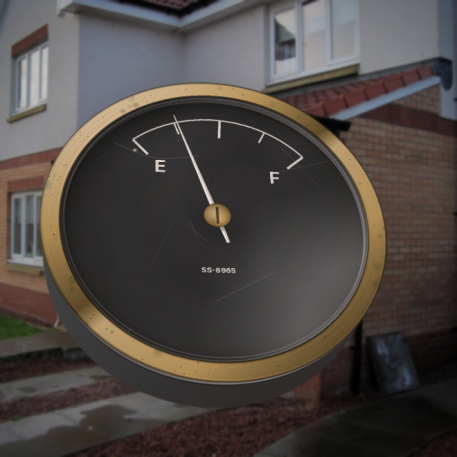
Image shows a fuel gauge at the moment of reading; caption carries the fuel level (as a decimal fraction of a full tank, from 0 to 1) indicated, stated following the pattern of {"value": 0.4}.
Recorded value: {"value": 0.25}
